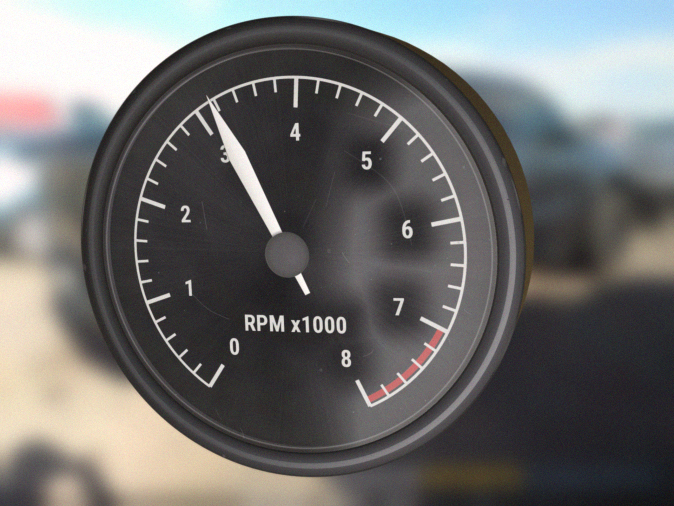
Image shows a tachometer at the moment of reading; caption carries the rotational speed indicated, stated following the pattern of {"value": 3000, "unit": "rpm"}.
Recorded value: {"value": 3200, "unit": "rpm"}
